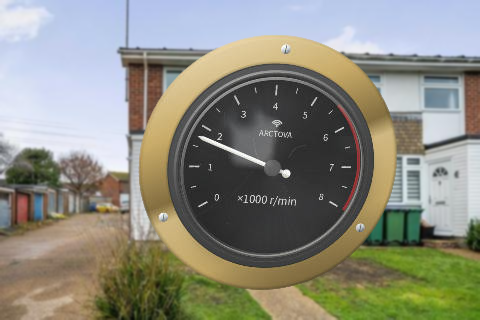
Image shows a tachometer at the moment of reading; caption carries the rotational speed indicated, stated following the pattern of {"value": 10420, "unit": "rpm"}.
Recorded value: {"value": 1750, "unit": "rpm"}
